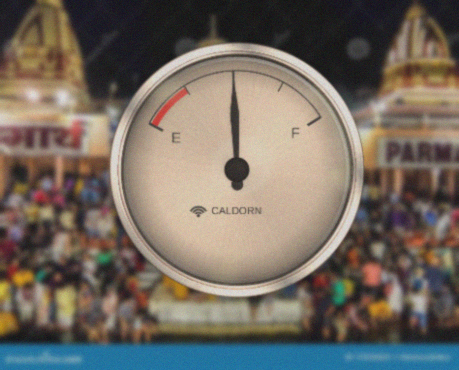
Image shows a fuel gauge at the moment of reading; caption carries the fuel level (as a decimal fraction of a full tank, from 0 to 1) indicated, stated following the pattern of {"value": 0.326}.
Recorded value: {"value": 0.5}
